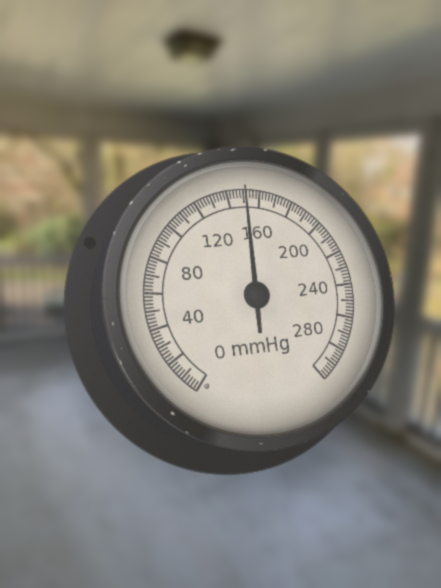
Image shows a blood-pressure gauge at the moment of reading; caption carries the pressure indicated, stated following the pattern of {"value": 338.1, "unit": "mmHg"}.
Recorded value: {"value": 150, "unit": "mmHg"}
